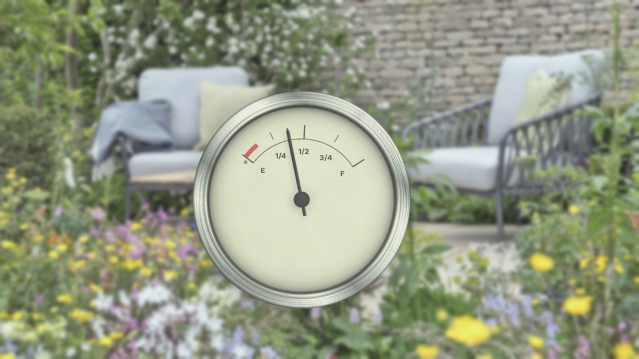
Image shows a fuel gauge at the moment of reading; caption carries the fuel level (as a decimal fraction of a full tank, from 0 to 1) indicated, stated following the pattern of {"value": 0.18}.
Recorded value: {"value": 0.375}
